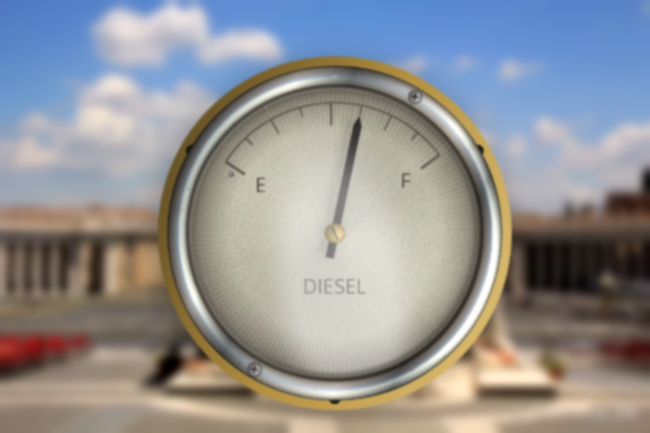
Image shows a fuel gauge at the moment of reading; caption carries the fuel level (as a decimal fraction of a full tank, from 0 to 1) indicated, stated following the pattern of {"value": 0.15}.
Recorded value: {"value": 0.625}
